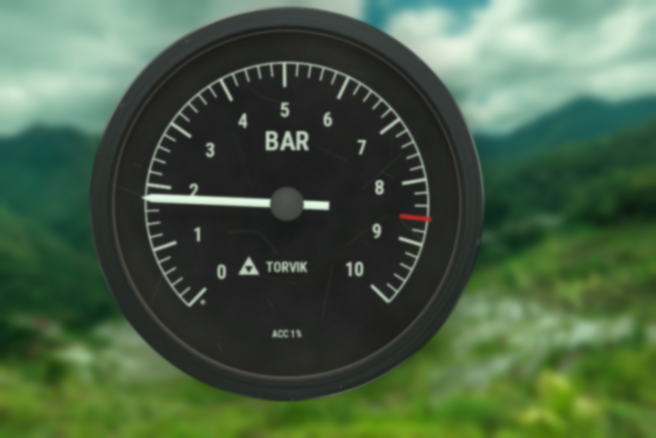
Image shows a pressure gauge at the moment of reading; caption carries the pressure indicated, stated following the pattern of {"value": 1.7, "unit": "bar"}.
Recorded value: {"value": 1.8, "unit": "bar"}
